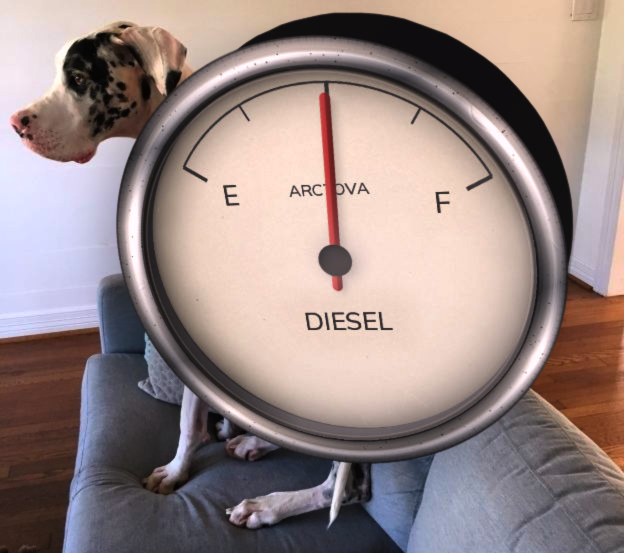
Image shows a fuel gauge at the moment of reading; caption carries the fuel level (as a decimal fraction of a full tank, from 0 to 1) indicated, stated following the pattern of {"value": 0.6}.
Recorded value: {"value": 0.5}
